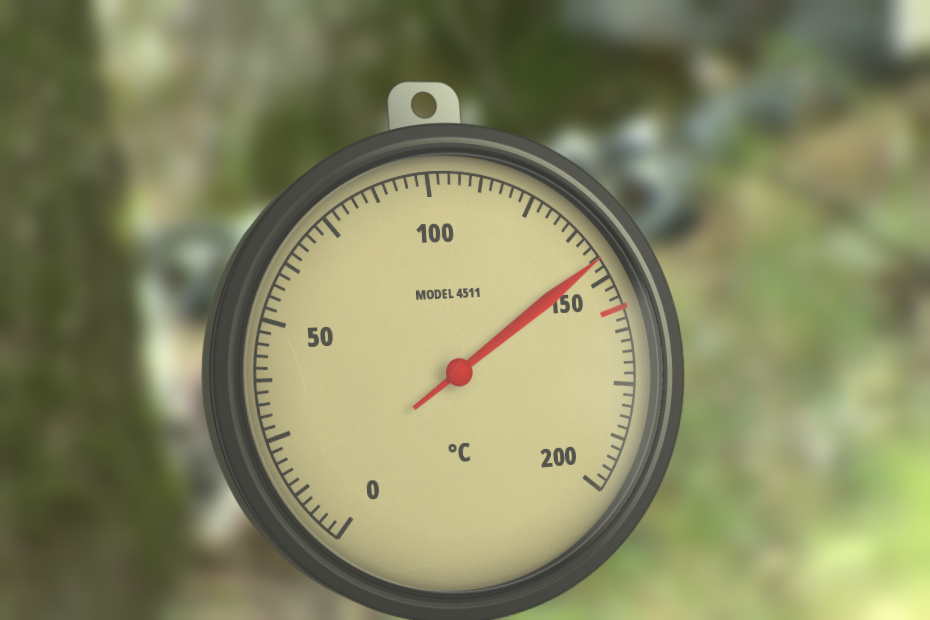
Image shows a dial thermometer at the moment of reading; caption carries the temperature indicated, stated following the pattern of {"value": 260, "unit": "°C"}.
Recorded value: {"value": 145, "unit": "°C"}
